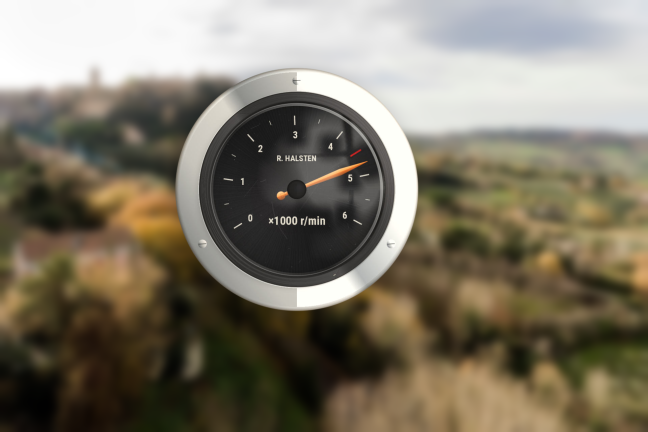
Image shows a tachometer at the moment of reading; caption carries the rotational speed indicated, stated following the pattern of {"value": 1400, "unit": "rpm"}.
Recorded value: {"value": 4750, "unit": "rpm"}
